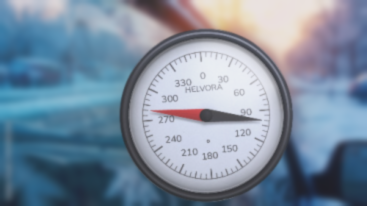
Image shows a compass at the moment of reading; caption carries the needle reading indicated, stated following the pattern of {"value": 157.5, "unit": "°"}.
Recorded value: {"value": 280, "unit": "°"}
